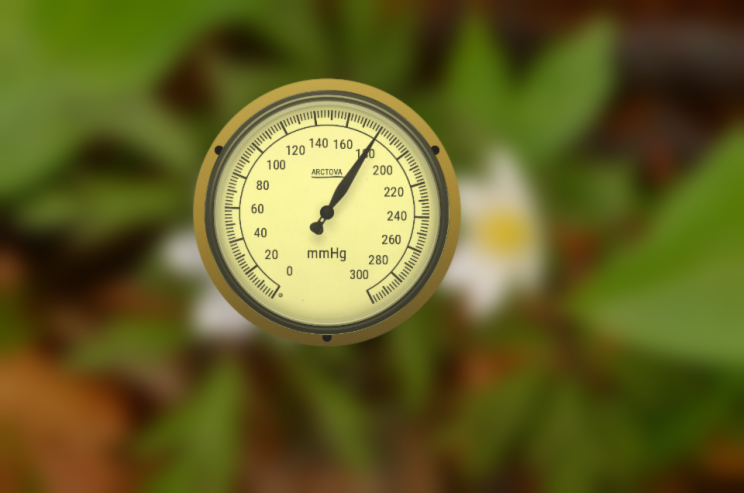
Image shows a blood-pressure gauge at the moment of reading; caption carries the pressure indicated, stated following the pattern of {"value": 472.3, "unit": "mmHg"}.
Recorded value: {"value": 180, "unit": "mmHg"}
